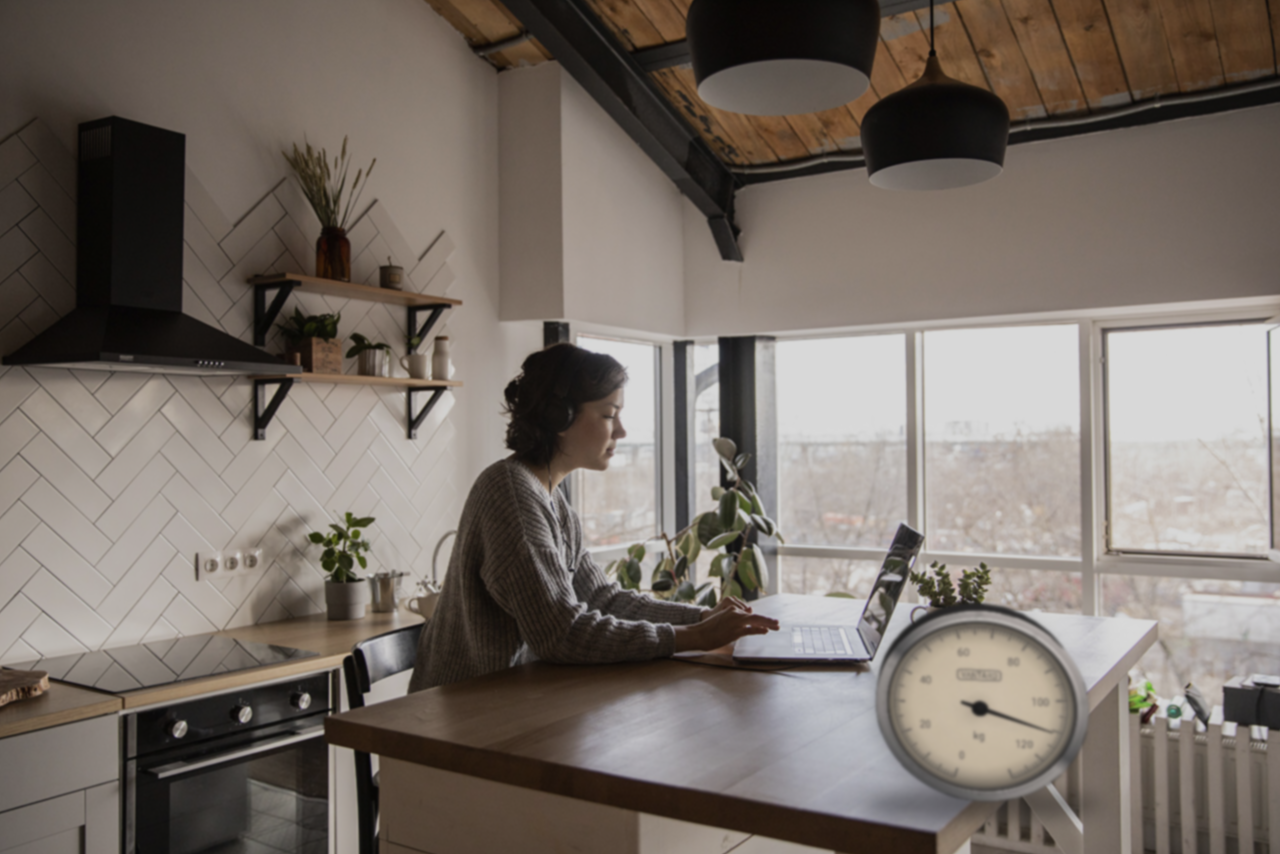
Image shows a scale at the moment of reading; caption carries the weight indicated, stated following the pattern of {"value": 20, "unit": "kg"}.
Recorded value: {"value": 110, "unit": "kg"}
